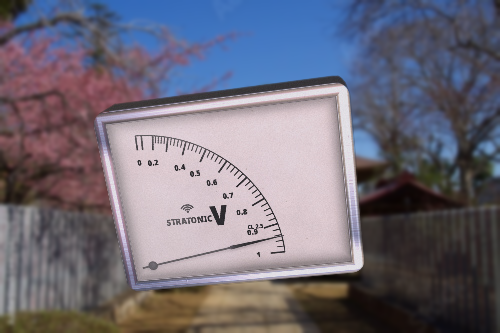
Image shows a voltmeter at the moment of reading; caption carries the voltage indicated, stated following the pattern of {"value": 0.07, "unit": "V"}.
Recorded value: {"value": 0.94, "unit": "V"}
